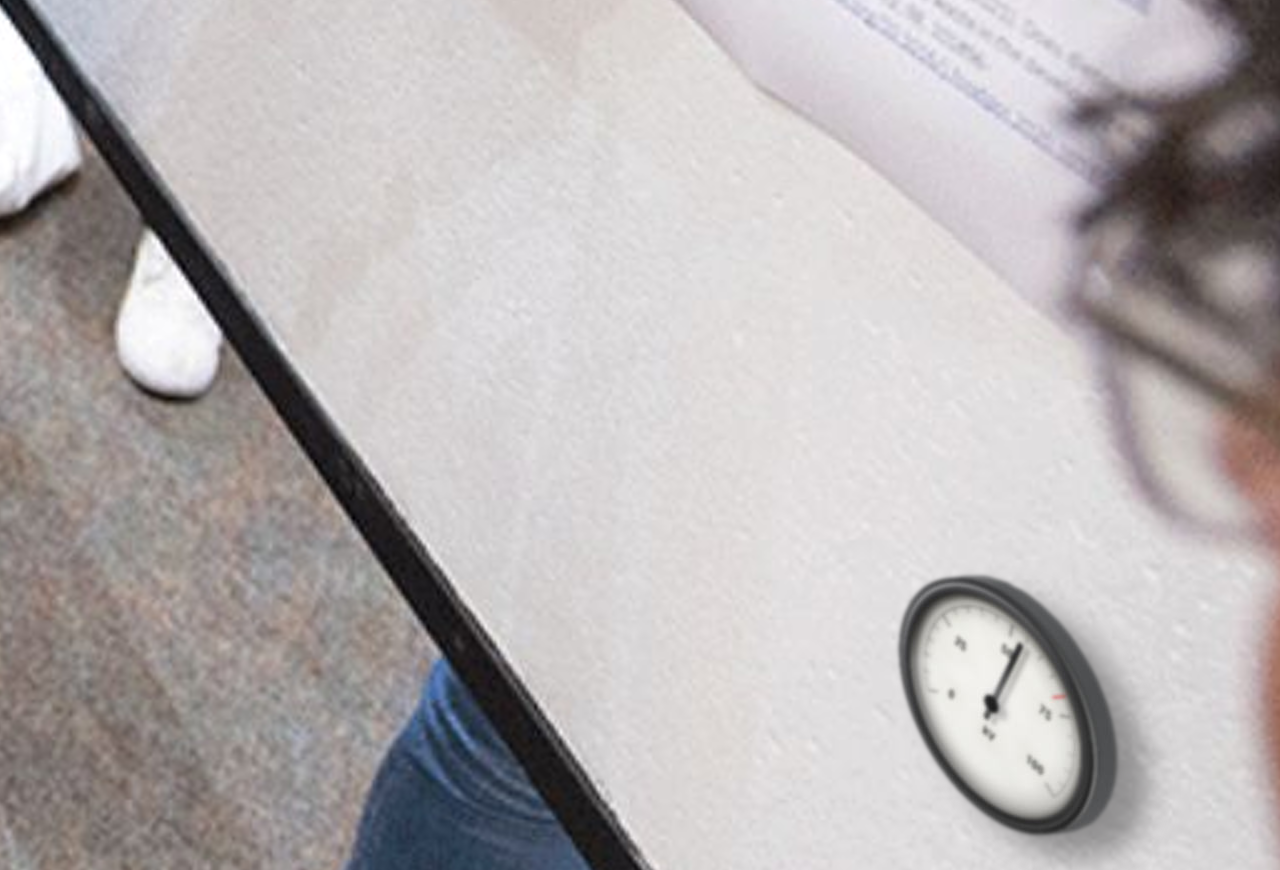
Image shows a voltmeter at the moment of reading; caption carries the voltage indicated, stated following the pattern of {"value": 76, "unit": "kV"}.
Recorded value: {"value": 55, "unit": "kV"}
